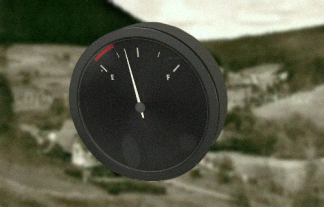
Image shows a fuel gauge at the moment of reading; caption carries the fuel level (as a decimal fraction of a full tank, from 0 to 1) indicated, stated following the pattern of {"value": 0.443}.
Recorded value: {"value": 0.375}
